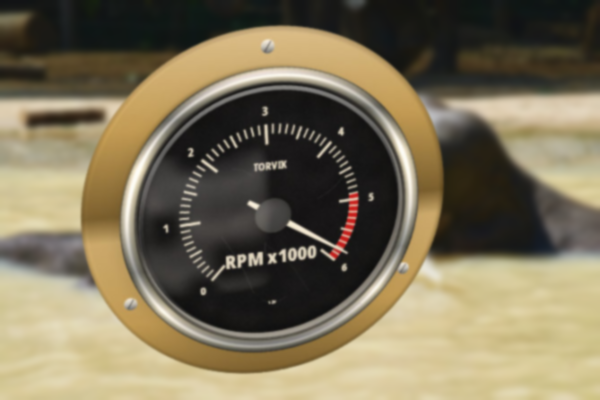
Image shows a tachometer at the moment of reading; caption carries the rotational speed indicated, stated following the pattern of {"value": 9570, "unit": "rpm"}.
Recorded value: {"value": 5800, "unit": "rpm"}
